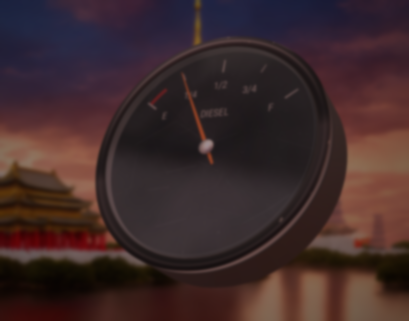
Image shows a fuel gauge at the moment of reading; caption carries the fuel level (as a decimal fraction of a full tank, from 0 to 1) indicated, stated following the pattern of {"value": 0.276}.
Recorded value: {"value": 0.25}
